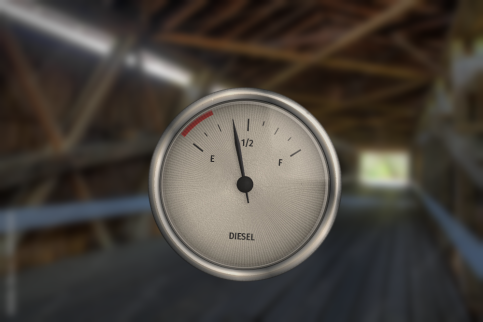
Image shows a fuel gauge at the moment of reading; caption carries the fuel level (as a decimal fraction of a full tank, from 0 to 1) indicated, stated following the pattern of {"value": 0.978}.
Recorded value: {"value": 0.375}
